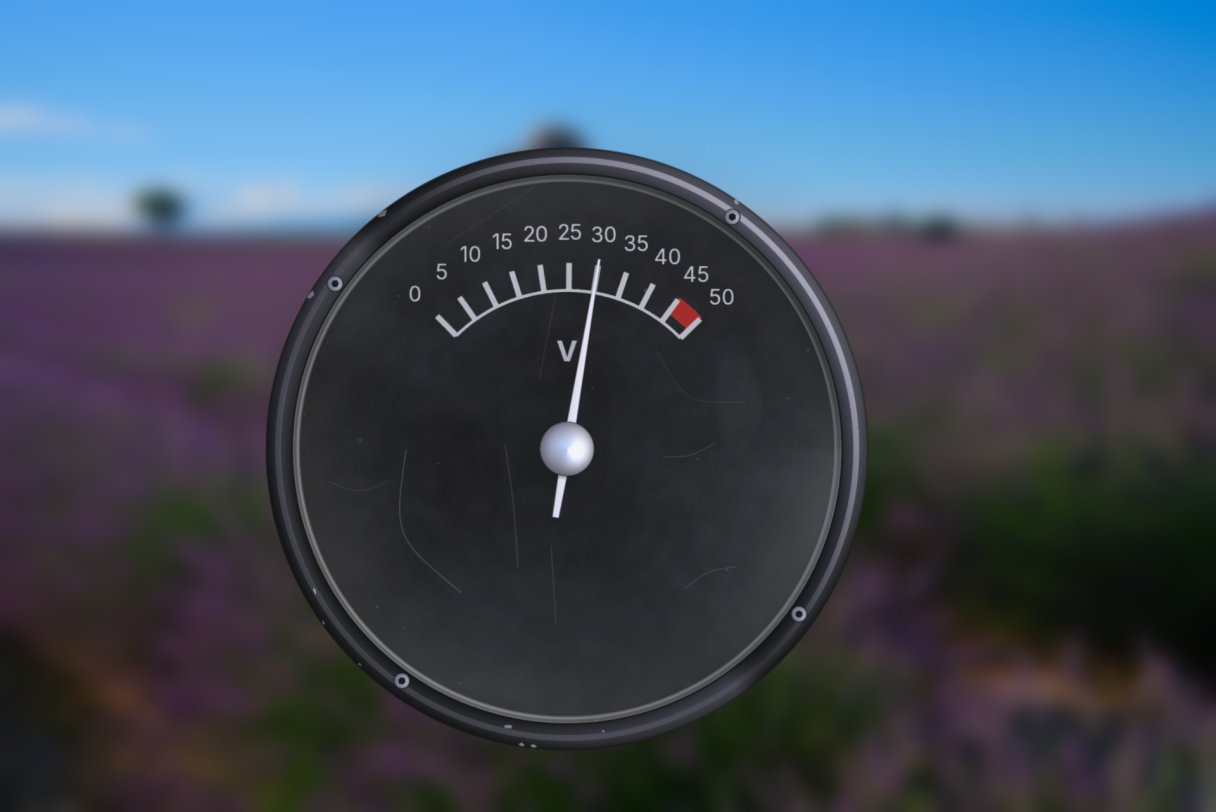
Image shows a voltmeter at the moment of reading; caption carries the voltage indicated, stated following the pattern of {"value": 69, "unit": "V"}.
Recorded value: {"value": 30, "unit": "V"}
